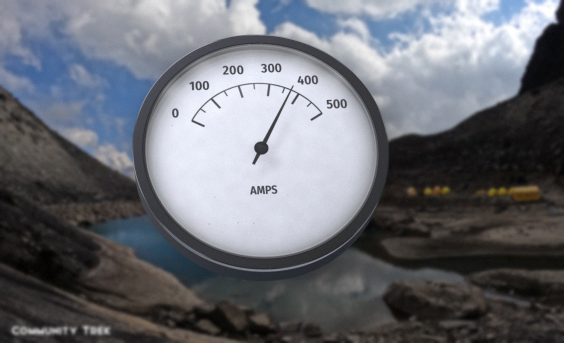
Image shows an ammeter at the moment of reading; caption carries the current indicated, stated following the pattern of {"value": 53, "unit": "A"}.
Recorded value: {"value": 375, "unit": "A"}
